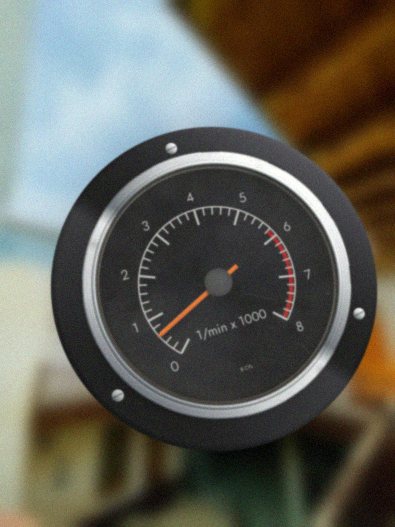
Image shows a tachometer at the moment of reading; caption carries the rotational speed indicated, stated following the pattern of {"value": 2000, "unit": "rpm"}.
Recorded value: {"value": 600, "unit": "rpm"}
